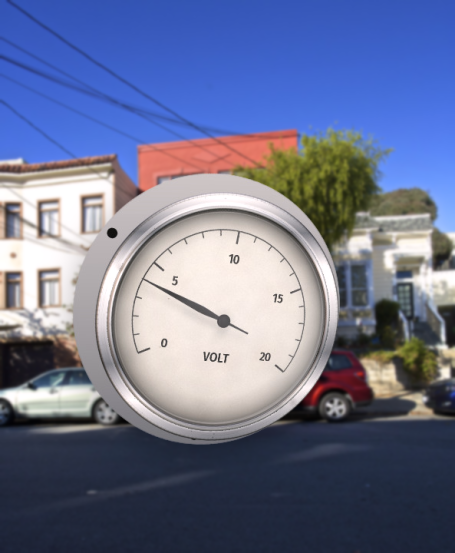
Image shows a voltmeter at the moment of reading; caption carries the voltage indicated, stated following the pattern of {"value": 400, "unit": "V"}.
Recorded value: {"value": 4, "unit": "V"}
